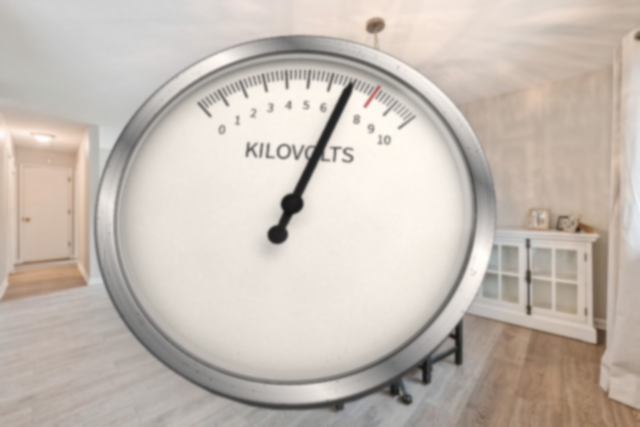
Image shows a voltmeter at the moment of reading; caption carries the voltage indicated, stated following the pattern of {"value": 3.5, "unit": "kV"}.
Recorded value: {"value": 7, "unit": "kV"}
